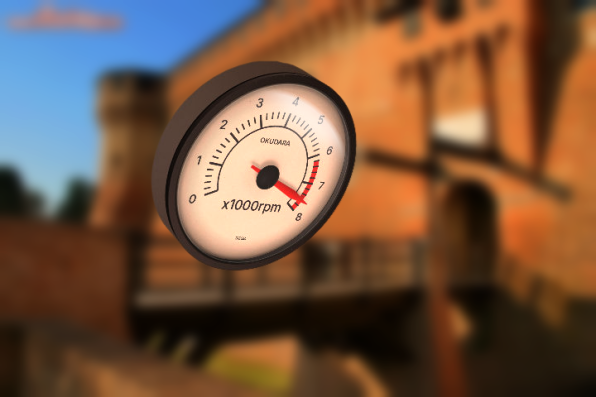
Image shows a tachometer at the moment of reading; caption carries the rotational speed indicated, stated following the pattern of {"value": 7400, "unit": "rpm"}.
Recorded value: {"value": 7600, "unit": "rpm"}
